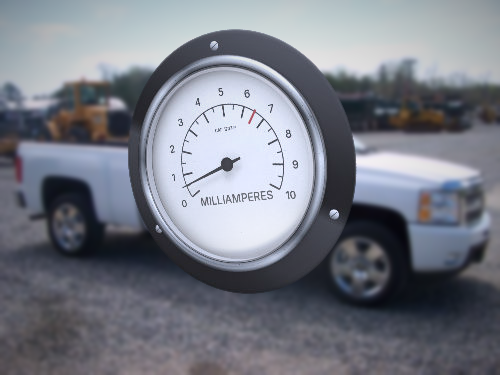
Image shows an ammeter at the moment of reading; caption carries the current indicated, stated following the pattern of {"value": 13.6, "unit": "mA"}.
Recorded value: {"value": 0.5, "unit": "mA"}
